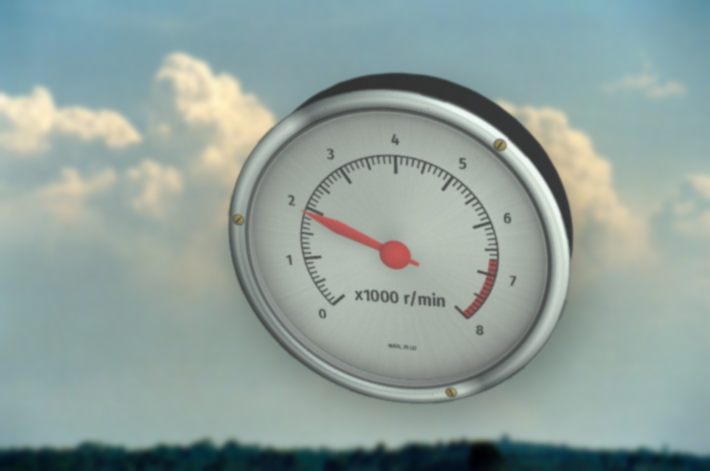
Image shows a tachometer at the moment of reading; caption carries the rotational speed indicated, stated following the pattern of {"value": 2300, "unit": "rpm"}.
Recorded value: {"value": 2000, "unit": "rpm"}
